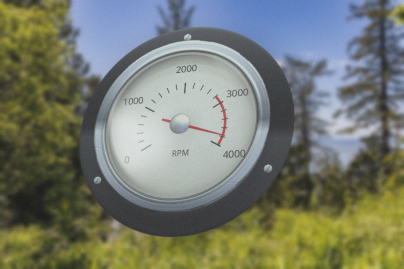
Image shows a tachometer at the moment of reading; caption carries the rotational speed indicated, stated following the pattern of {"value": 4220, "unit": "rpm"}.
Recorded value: {"value": 3800, "unit": "rpm"}
